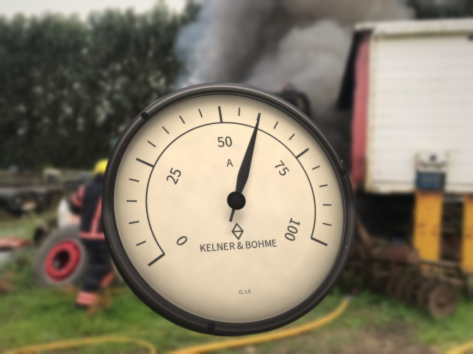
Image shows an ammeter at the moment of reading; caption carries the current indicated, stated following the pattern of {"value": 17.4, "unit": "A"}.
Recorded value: {"value": 60, "unit": "A"}
